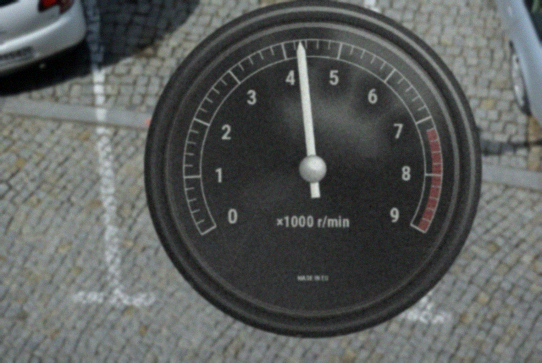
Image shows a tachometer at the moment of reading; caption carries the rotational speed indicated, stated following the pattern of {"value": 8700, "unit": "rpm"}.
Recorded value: {"value": 4300, "unit": "rpm"}
